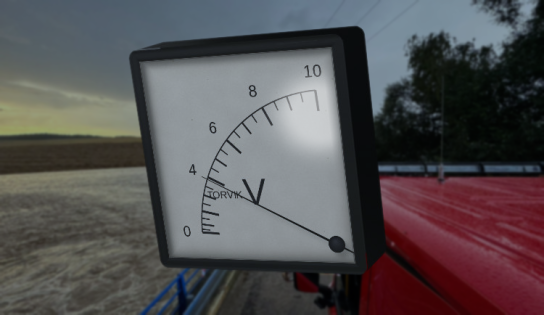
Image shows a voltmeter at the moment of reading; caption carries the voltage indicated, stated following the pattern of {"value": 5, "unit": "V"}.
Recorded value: {"value": 4, "unit": "V"}
